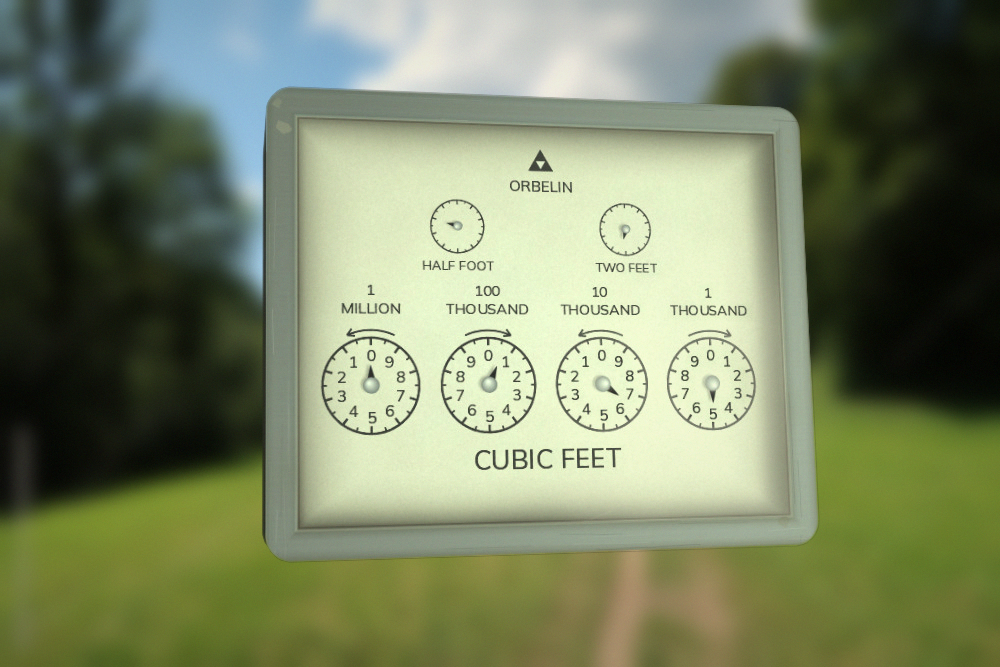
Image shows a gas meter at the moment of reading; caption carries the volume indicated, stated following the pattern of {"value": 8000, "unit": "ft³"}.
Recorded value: {"value": 6500, "unit": "ft³"}
